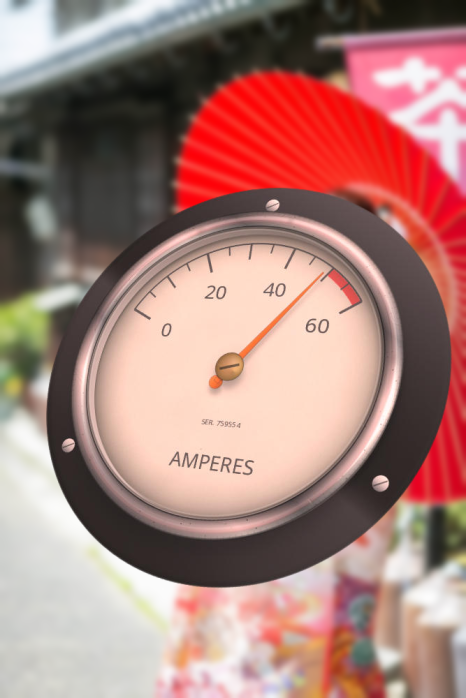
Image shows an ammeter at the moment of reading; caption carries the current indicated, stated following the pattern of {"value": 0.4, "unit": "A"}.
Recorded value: {"value": 50, "unit": "A"}
